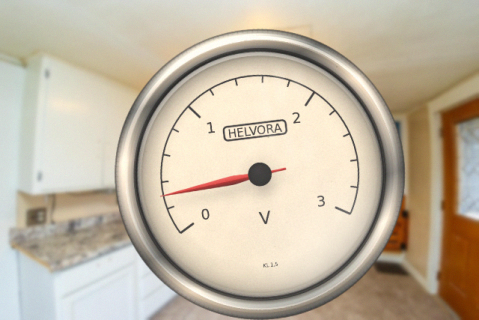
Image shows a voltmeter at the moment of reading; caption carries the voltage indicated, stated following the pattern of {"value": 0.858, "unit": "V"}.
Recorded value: {"value": 0.3, "unit": "V"}
